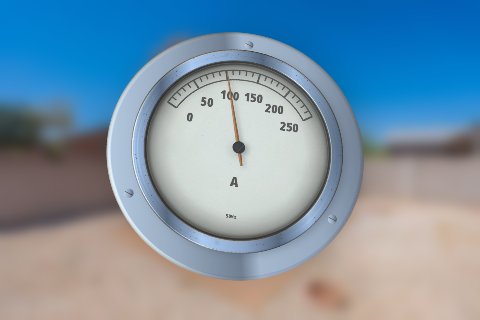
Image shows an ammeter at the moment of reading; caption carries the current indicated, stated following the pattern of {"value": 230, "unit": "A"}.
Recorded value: {"value": 100, "unit": "A"}
